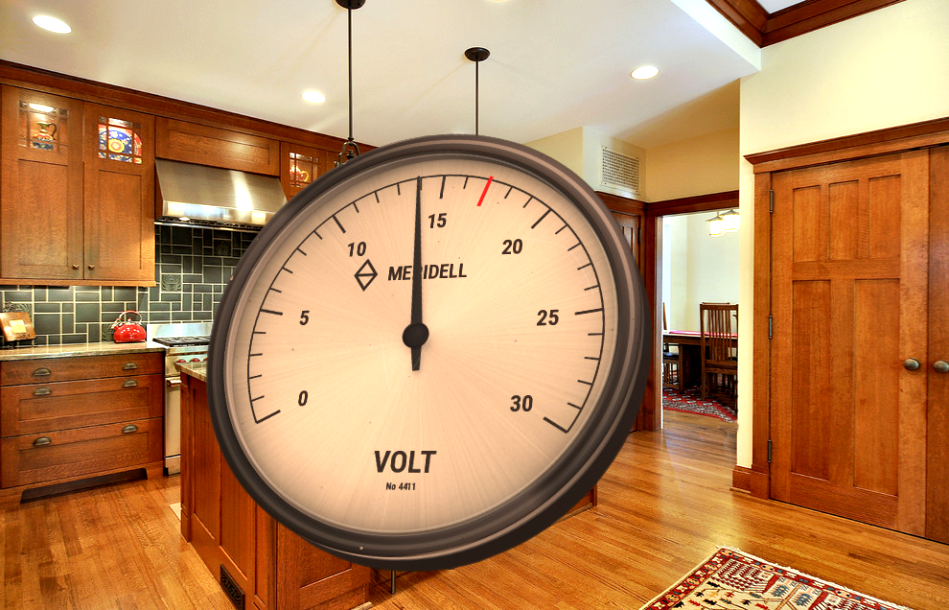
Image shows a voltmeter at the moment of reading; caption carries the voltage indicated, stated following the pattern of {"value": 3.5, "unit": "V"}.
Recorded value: {"value": 14, "unit": "V"}
